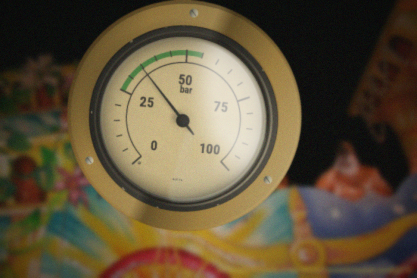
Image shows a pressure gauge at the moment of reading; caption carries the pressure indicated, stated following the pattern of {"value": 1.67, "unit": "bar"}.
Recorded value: {"value": 35, "unit": "bar"}
